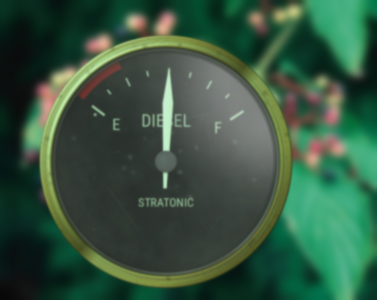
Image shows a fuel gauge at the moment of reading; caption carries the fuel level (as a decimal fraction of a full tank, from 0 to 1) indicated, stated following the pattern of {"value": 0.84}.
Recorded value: {"value": 0.5}
